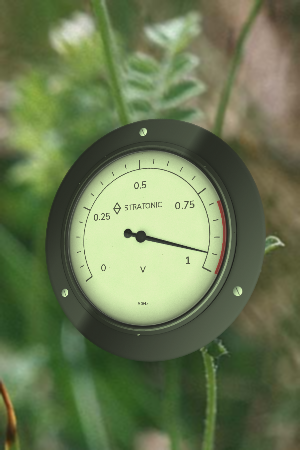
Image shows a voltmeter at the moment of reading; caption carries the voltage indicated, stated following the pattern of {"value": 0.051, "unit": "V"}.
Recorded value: {"value": 0.95, "unit": "V"}
